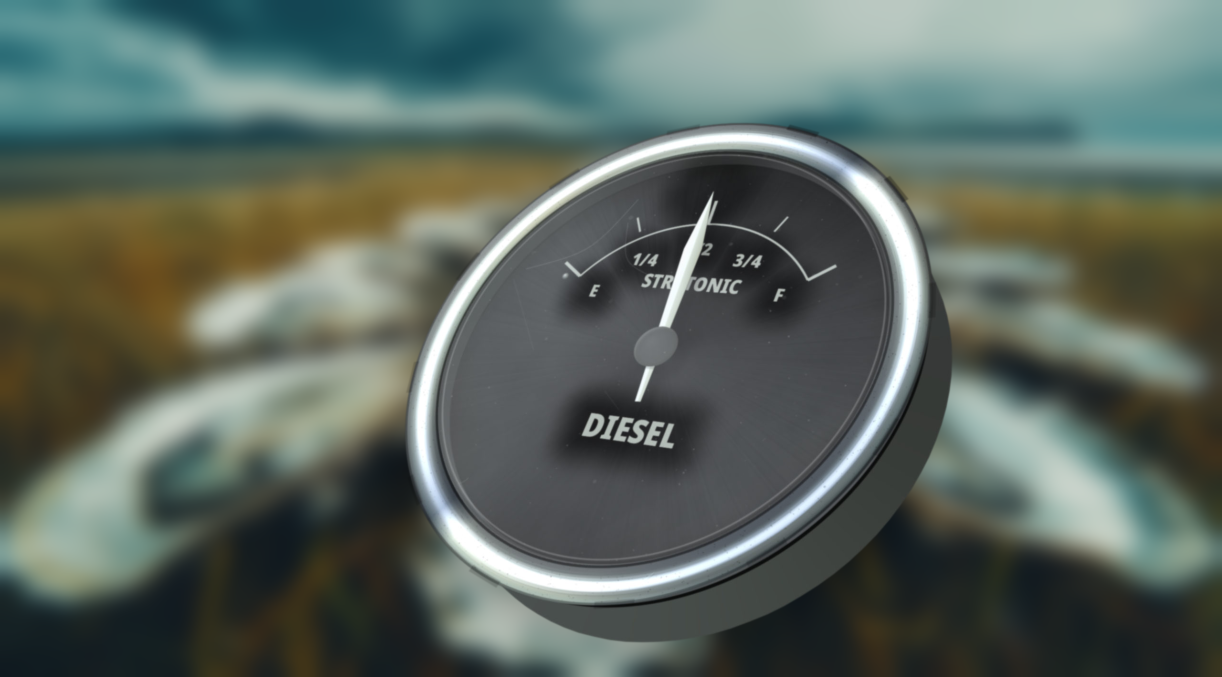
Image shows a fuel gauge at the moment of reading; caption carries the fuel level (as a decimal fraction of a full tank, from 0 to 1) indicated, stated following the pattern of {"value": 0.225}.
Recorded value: {"value": 0.5}
